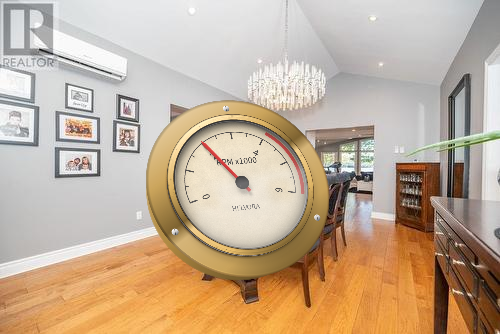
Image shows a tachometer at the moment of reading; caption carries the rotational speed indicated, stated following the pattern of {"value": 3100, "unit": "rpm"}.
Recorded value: {"value": 2000, "unit": "rpm"}
